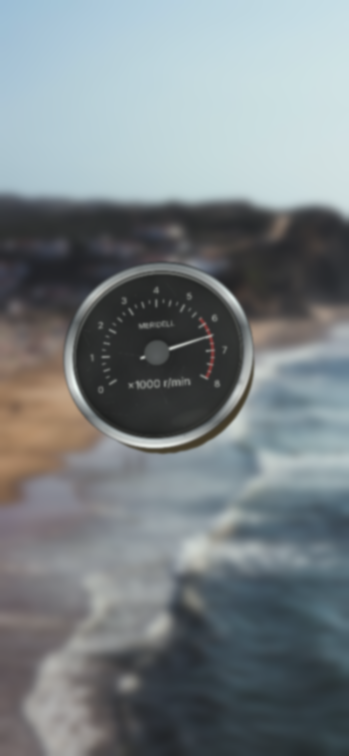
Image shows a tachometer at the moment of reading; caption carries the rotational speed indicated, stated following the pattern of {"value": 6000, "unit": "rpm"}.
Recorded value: {"value": 6500, "unit": "rpm"}
